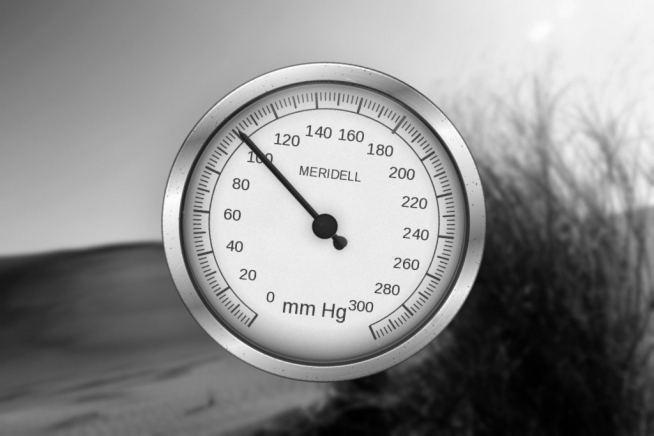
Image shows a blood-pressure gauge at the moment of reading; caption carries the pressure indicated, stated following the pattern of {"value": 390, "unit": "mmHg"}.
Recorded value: {"value": 102, "unit": "mmHg"}
